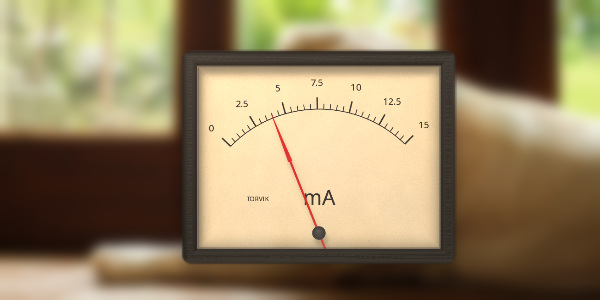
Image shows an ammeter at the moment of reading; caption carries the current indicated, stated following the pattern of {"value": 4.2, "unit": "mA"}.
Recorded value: {"value": 4, "unit": "mA"}
